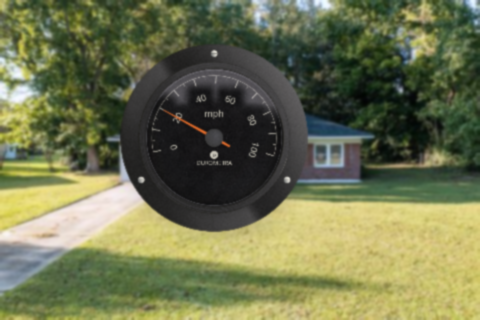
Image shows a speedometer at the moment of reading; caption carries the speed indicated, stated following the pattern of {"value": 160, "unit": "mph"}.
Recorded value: {"value": 20, "unit": "mph"}
